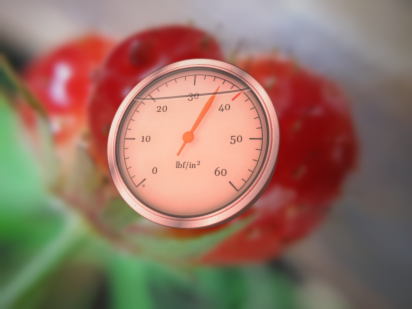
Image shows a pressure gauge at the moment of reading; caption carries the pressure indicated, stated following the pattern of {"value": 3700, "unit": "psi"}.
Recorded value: {"value": 36, "unit": "psi"}
